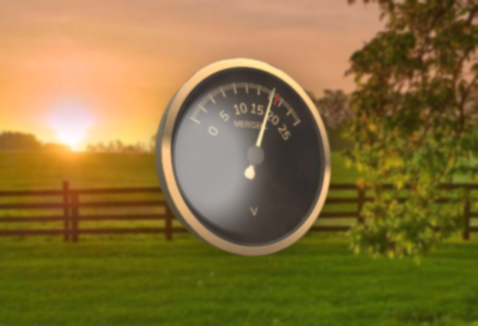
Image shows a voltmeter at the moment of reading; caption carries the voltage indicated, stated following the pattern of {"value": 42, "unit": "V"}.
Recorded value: {"value": 17.5, "unit": "V"}
